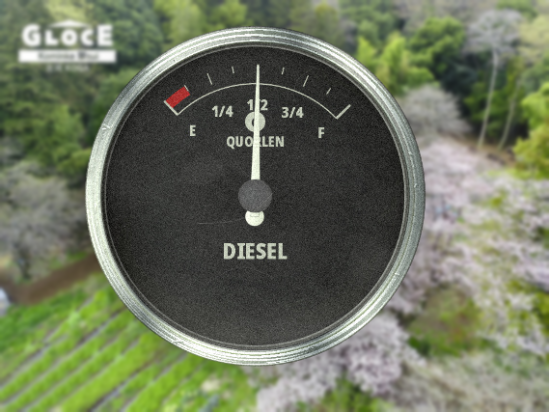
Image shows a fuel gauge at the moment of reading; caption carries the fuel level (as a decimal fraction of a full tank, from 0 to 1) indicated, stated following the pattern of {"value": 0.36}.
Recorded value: {"value": 0.5}
